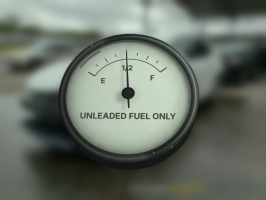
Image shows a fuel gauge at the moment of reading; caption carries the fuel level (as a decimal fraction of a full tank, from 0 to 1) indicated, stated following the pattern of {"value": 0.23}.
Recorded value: {"value": 0.5}
